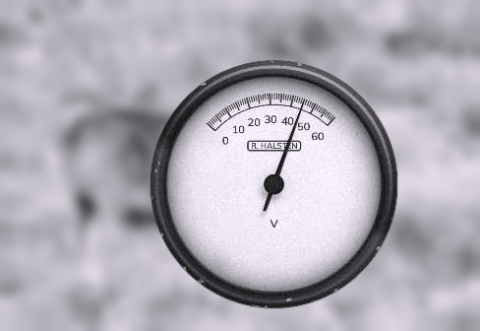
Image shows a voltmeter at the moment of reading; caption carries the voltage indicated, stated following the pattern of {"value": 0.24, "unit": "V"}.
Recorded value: {"value": 45, "unit": "V"}
